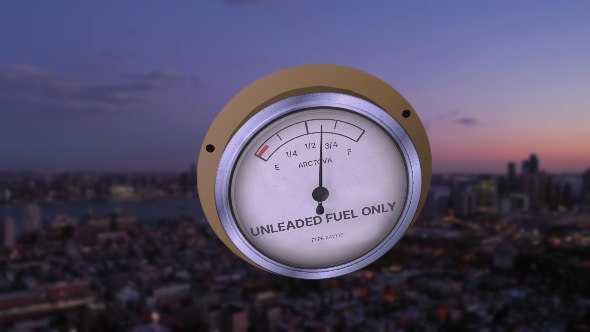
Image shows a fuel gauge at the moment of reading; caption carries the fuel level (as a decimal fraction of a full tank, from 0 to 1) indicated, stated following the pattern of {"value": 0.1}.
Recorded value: {"value": 0.625}
